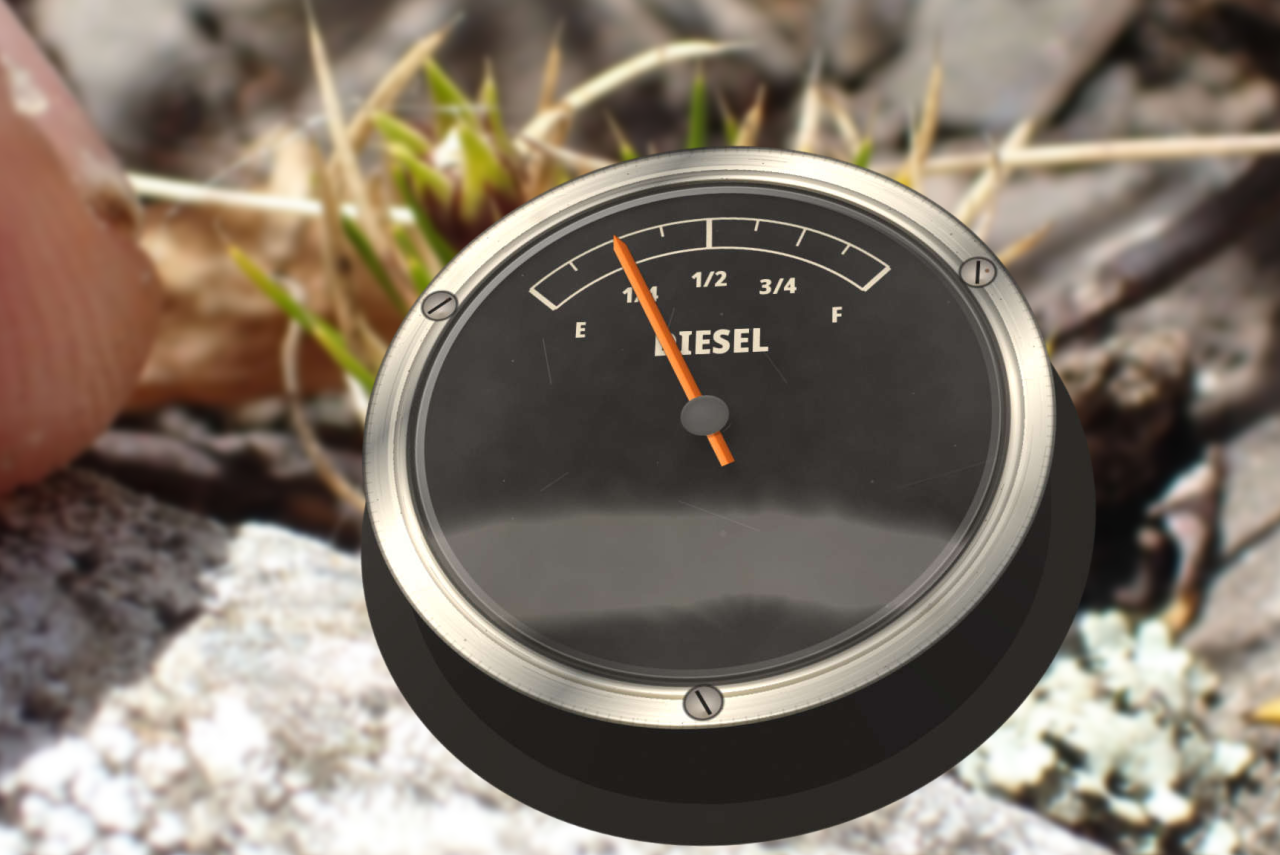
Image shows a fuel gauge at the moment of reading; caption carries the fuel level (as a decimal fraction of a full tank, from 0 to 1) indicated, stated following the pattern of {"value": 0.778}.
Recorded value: {"value": 0.25}
